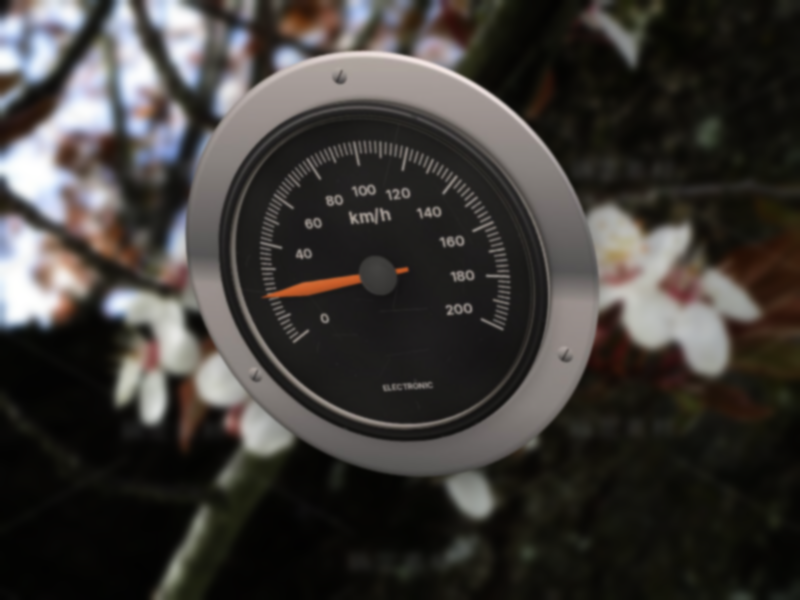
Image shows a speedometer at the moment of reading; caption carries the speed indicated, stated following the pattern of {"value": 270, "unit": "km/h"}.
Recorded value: {"value": 20, "unit": "km/h"}
